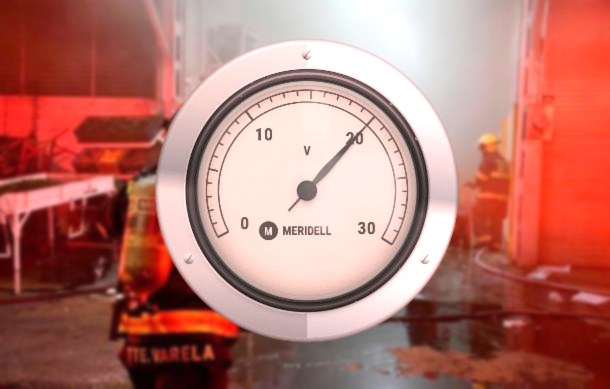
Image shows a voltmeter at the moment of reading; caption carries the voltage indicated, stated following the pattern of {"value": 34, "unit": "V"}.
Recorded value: {"value": 20, "unit": "V"}
